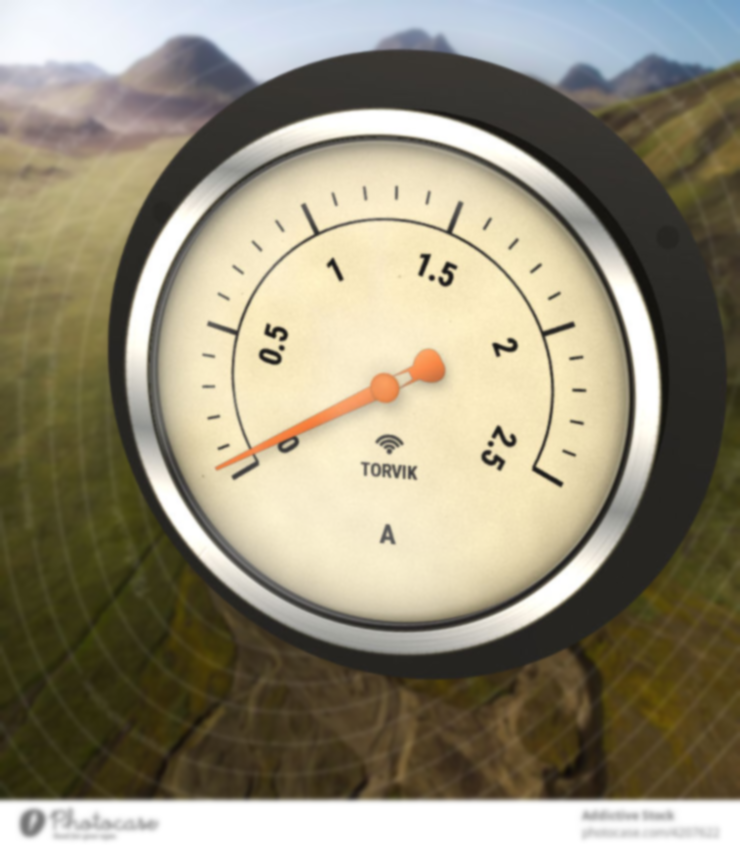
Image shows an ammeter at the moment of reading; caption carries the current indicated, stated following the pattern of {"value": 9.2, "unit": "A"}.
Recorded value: {"value": 0.05, "unit": "A"}
